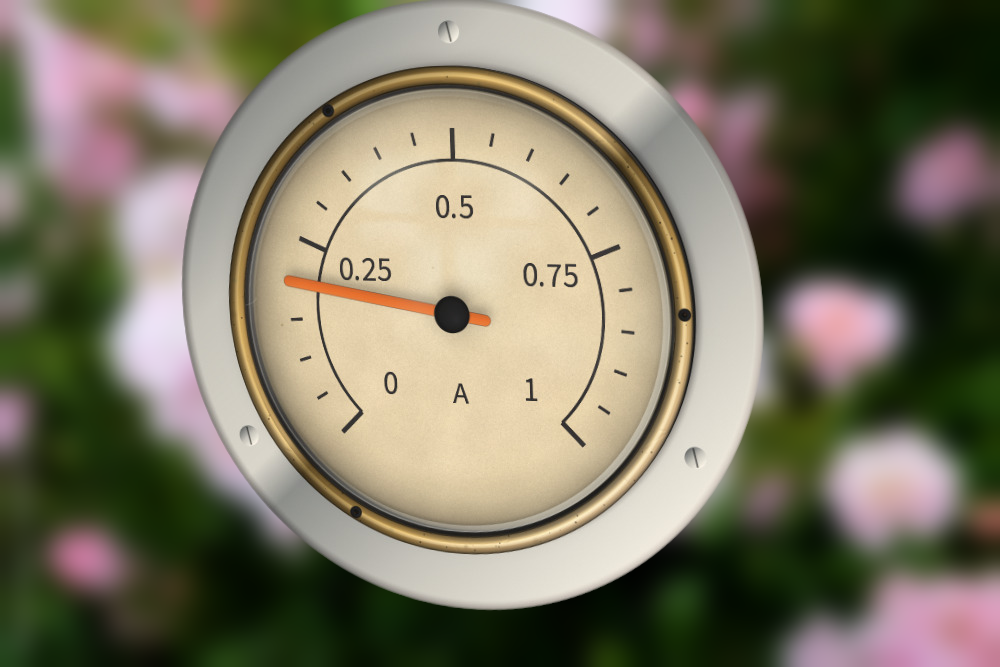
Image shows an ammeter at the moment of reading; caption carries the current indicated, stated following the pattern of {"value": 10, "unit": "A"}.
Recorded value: {"value": 0.2, "unit": "A"}
